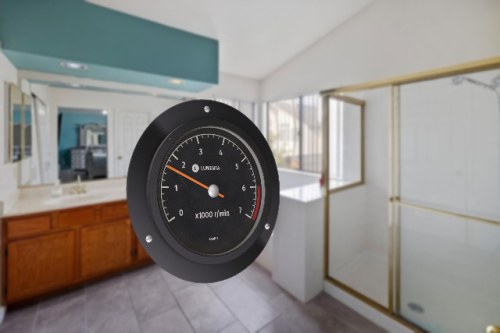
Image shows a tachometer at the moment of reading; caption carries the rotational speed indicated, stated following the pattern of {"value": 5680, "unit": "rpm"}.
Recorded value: {"value": 1600, "unit": "rpm"}
